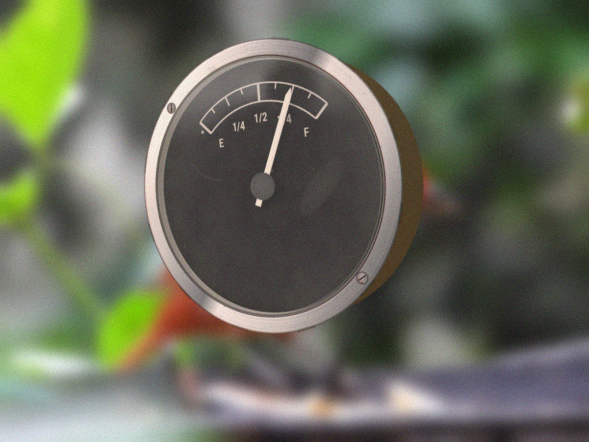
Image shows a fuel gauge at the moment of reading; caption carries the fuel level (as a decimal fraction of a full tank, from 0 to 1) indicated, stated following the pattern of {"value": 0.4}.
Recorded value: {"value": 0.75}
